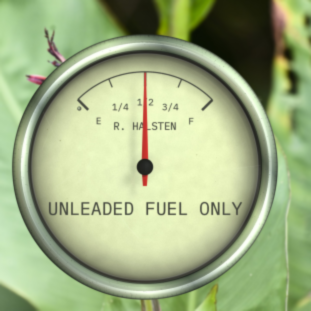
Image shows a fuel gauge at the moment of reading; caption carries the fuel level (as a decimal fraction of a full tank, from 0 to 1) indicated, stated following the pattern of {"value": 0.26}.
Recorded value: {"value": 0.5}
